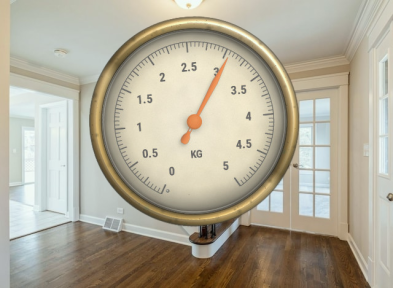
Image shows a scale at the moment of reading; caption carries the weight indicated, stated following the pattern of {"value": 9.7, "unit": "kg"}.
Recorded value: {"value": 3.05, "unit": "kg"}
